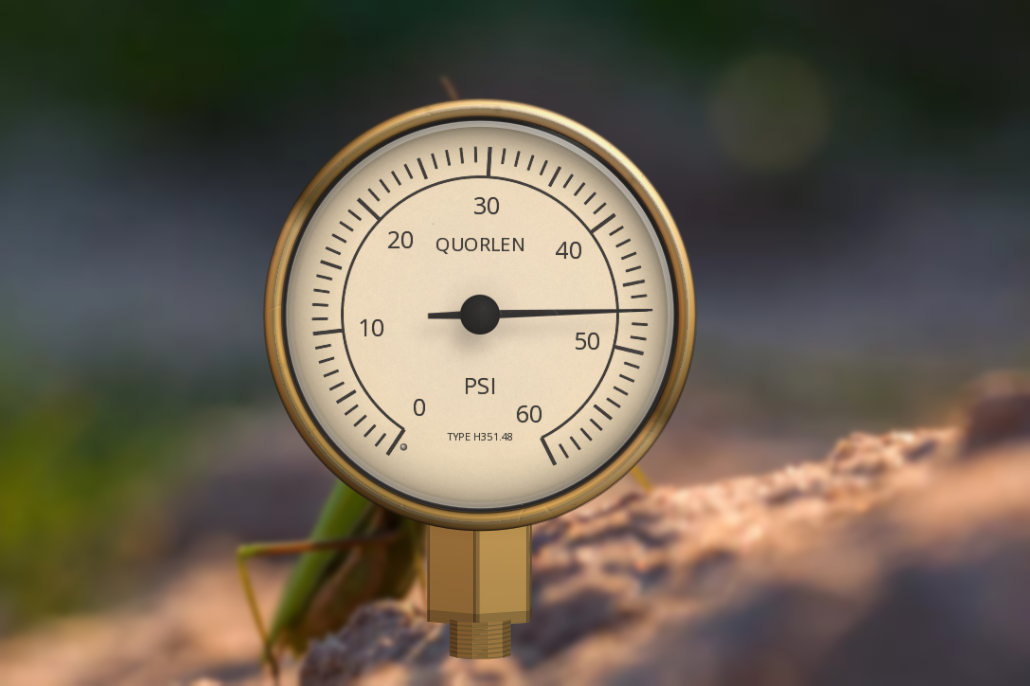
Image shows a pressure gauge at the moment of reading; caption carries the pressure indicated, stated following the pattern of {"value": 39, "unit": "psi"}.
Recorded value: {"value": 47, "unit": "psi"}
